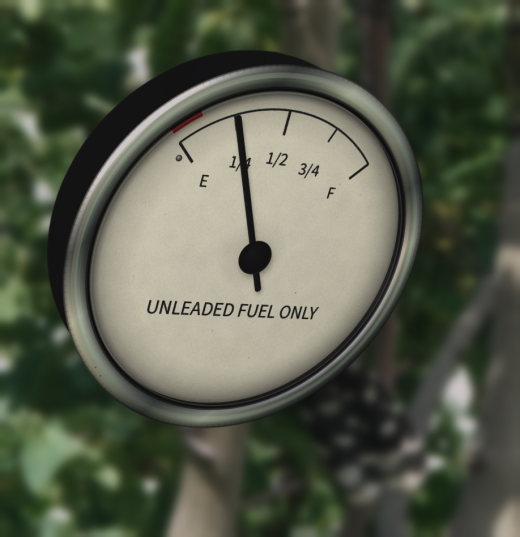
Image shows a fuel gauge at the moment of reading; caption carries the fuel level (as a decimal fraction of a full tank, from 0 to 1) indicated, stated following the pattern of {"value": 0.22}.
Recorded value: {"value": 0.25}
